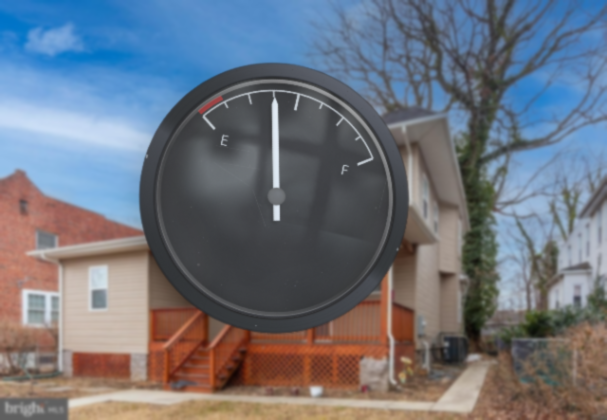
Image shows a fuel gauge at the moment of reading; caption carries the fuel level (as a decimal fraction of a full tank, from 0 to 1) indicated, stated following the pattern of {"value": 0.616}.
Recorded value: {"value": 0.375}
